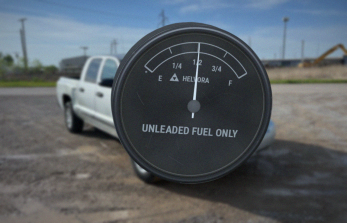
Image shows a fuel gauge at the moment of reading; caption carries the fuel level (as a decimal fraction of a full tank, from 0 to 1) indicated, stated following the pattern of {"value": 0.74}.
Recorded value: {"value": 0.5}
